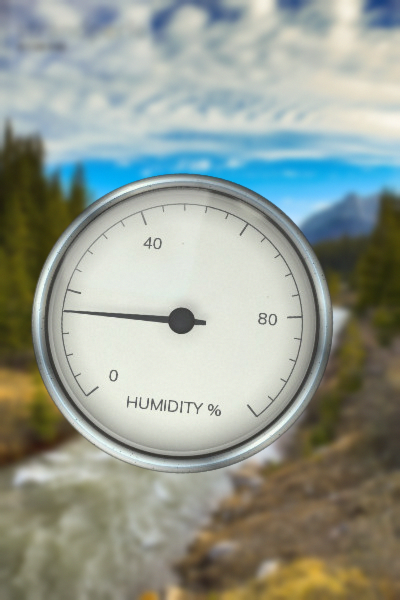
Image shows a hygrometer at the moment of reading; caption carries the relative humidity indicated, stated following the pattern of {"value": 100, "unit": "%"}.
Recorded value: {"value": 16, "unit": "%"}
